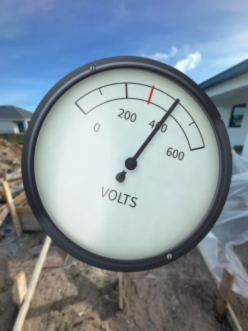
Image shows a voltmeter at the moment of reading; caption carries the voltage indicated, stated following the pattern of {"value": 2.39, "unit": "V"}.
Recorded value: {"value": 400, "unit": "V"}
